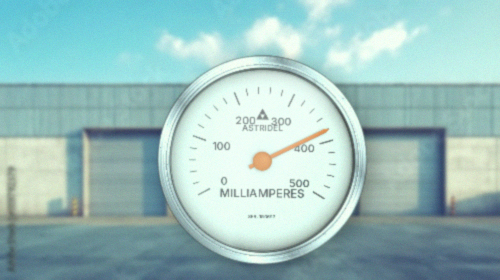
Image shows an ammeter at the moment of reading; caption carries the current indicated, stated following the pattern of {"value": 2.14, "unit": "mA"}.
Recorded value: {"value": 380, "unit": "mA"}
